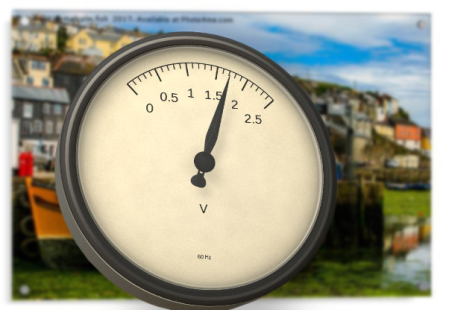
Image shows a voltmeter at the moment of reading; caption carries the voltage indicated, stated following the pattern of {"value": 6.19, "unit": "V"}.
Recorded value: {"value": 1.7, "unit": "V"}
